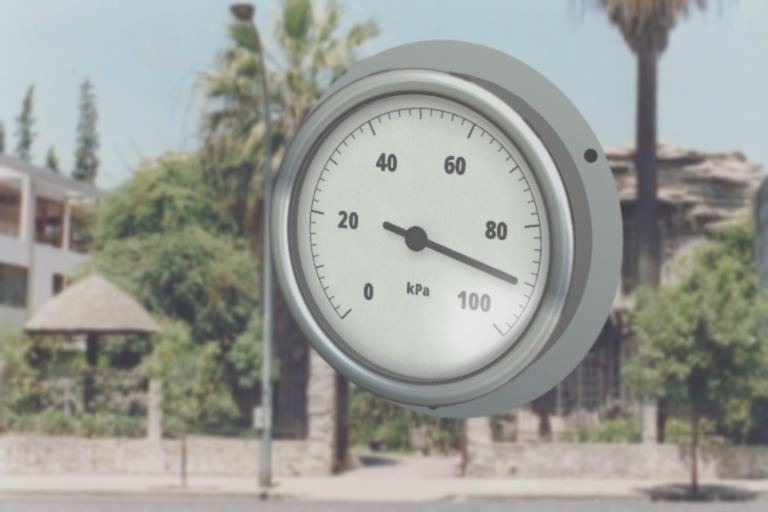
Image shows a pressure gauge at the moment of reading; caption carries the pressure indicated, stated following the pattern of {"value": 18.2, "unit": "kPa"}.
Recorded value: {"value": 90, "unit": "kPa"}
